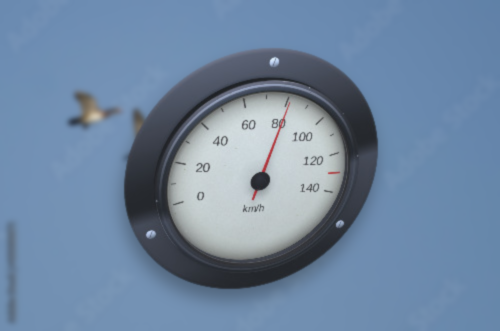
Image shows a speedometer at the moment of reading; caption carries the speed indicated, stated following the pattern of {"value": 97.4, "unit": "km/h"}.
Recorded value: {"value": 80, "unit": "km/h"}
